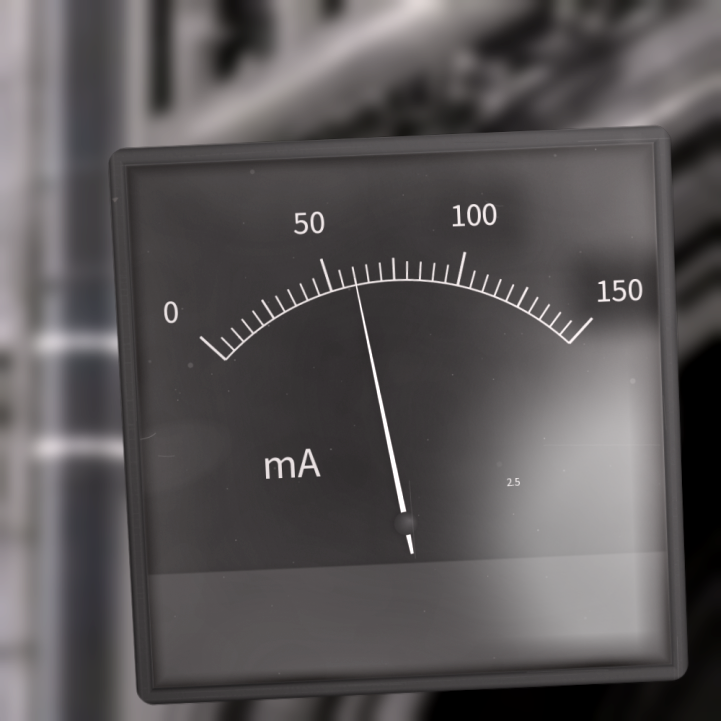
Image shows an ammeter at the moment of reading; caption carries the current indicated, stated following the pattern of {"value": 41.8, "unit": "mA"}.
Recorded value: {"value": 60, "unit": "mA"}
